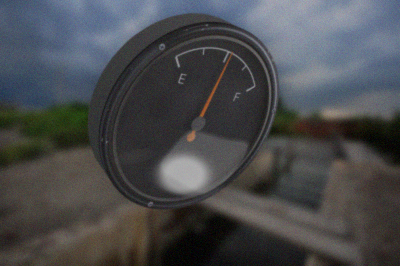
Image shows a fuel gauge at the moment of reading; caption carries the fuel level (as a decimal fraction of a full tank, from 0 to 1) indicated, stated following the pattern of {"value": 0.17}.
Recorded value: {"value": 0.5}
